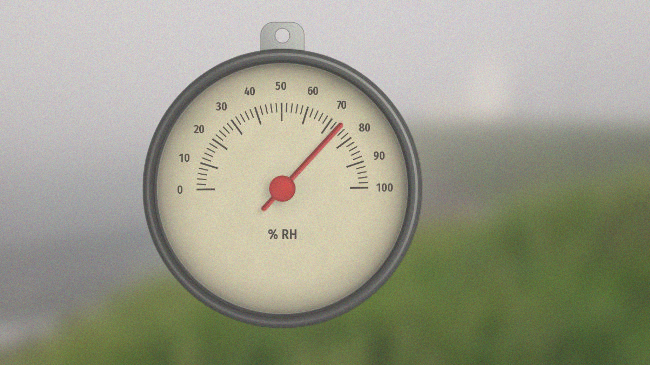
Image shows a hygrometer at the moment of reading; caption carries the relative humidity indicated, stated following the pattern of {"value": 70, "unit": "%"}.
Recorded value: {"value": 74, "unit": "%"}
